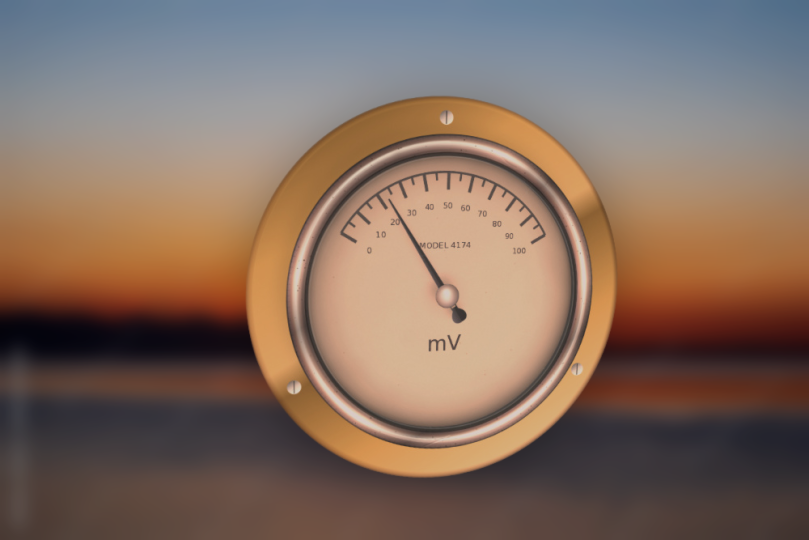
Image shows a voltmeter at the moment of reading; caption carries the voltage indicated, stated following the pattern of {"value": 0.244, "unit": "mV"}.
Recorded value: {"value": 22.5, "unit": "mV"}
